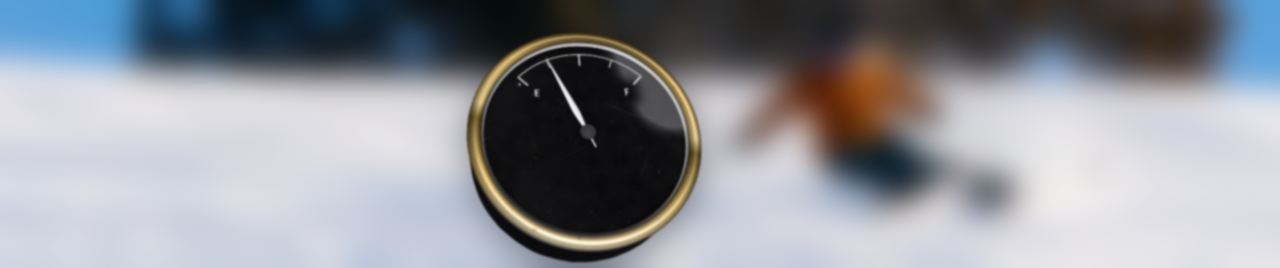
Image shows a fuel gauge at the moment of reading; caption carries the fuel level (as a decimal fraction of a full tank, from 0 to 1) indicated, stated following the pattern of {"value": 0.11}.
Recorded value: {"value": 0.25}
